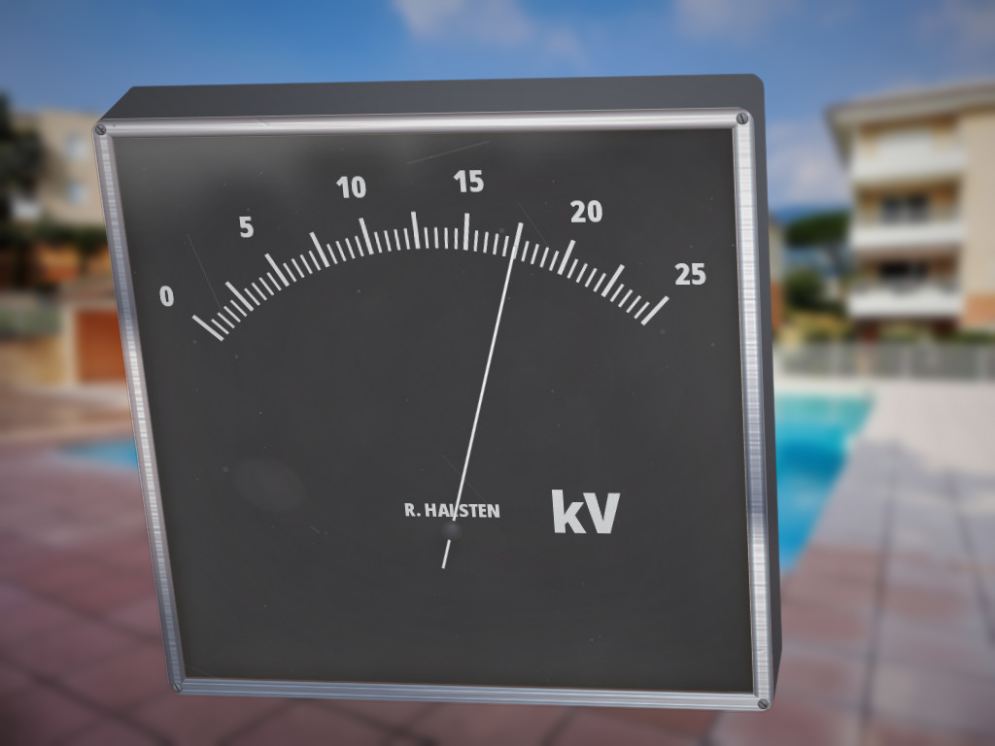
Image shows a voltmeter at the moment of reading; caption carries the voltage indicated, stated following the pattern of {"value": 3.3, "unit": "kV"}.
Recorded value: {"value": 17.5, "unit": "kV"}
